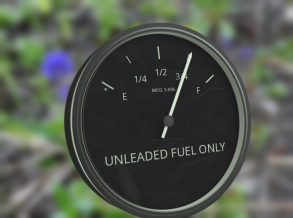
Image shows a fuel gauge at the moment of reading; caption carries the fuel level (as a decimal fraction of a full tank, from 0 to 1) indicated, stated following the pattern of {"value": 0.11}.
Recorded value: {"value": 0.75}
